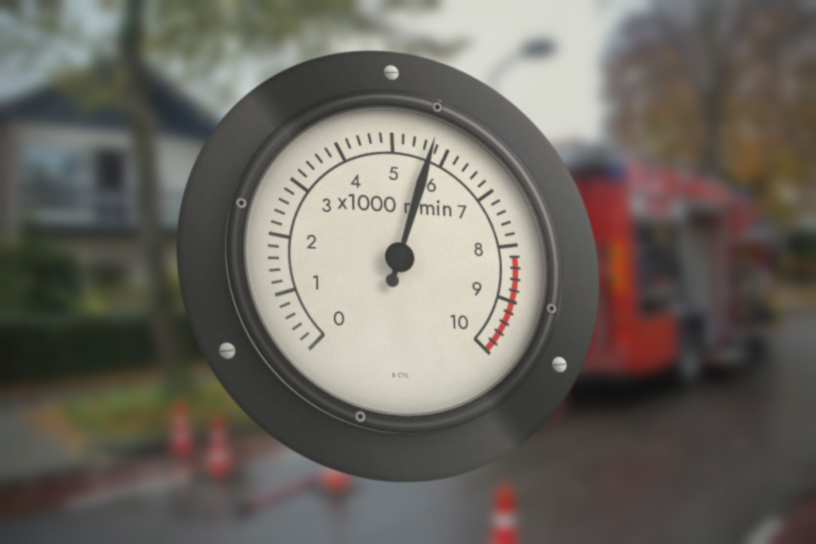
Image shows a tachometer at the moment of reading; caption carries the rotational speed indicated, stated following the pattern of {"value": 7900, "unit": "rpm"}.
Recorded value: {"value": 5700, "unit": "rpm"}
